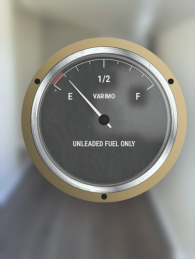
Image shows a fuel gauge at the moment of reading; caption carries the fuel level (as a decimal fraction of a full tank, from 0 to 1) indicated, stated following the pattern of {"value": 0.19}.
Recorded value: {"value": 0.125}
